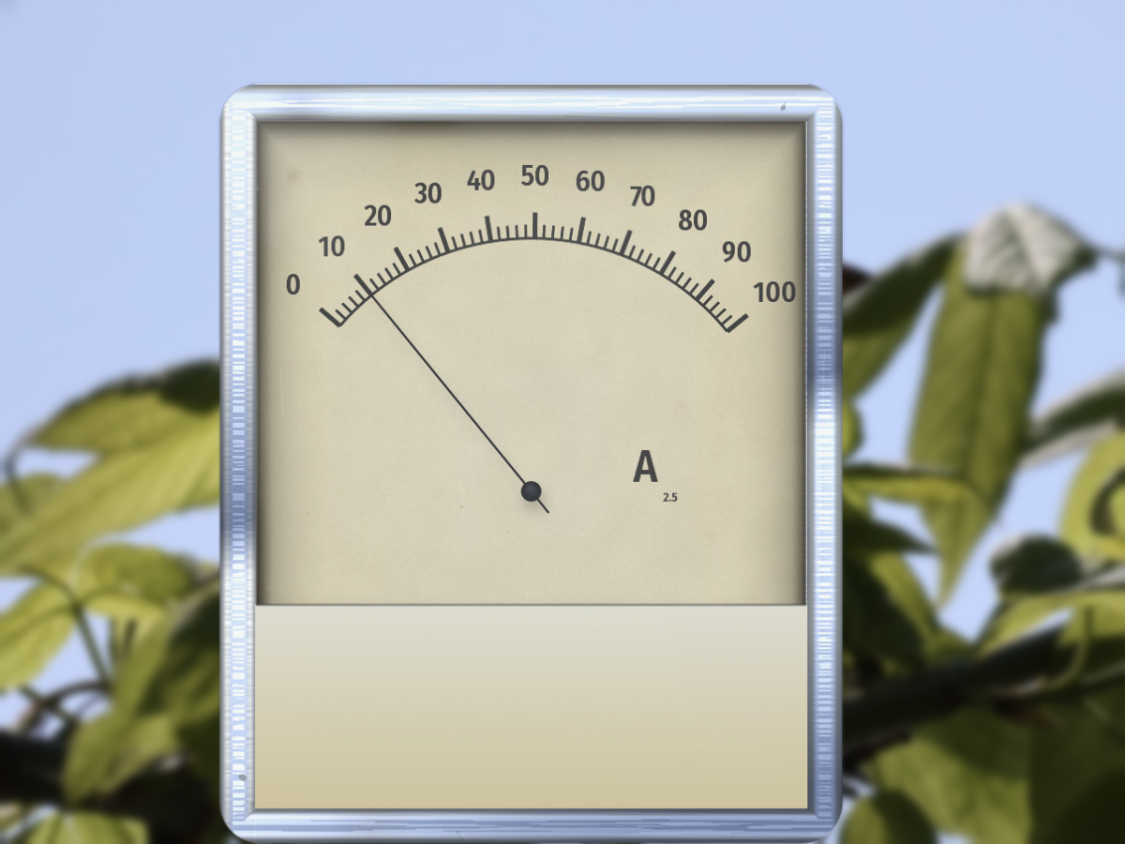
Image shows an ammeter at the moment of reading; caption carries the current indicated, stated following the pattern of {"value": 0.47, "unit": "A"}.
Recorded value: {"value": 10, "unit": "A"}
